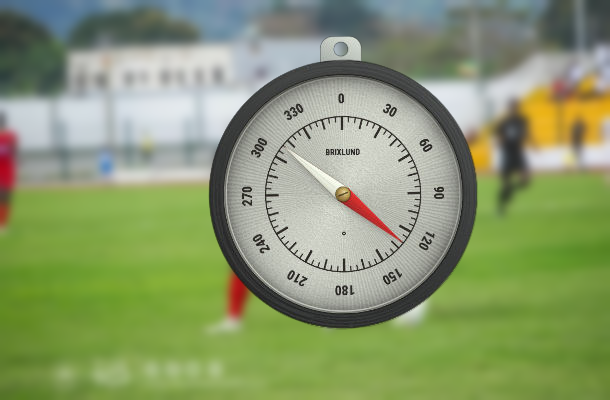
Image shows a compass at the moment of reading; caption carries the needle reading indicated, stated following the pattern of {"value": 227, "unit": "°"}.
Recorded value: {"value": 130, "unit": "°"}
